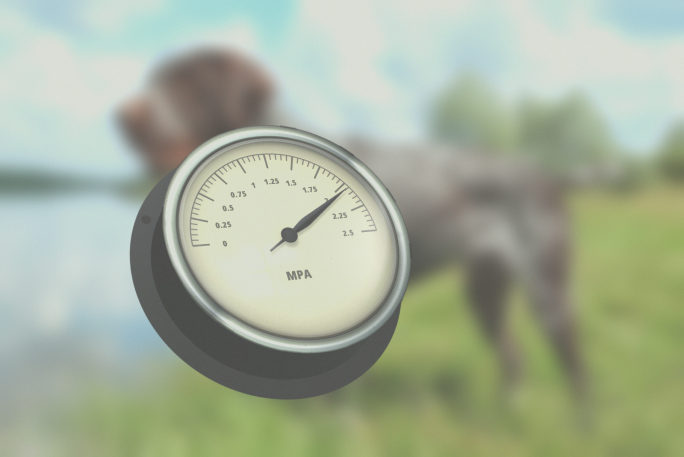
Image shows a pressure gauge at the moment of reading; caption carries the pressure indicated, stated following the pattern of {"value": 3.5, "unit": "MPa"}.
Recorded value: {"value": 2.05, "unit": "MPa"}
